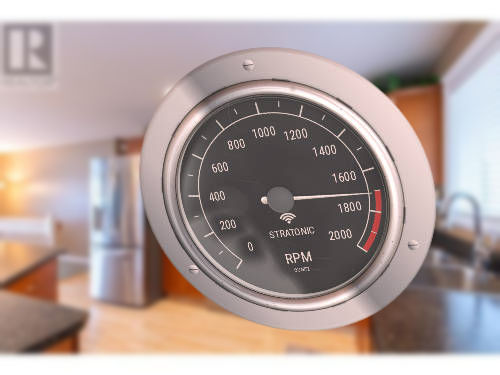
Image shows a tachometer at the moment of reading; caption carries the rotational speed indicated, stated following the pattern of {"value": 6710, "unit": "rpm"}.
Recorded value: {"value": 1700, "unit": "rpm"}
